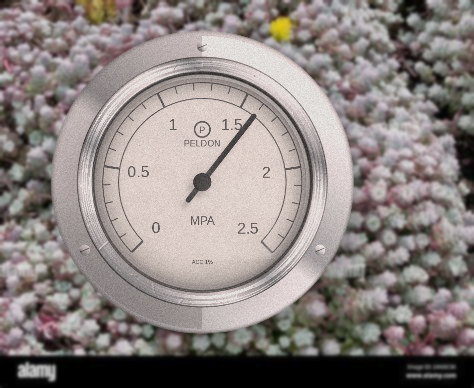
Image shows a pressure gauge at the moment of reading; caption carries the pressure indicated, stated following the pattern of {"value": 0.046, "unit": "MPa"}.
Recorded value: {"value": 1.6, "unit": "MPa"}
